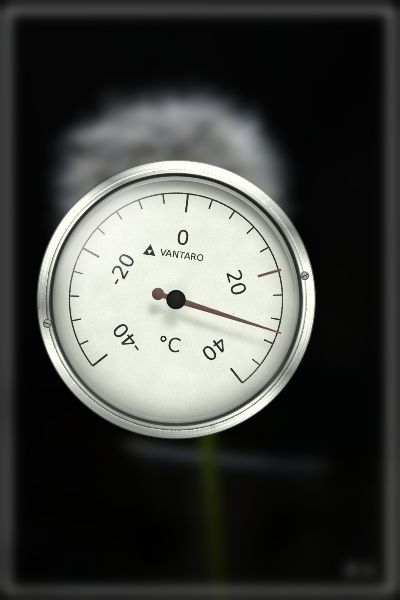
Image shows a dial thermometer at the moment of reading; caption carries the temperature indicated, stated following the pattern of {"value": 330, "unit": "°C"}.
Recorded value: {"value": 30, "unit": "°C"}
